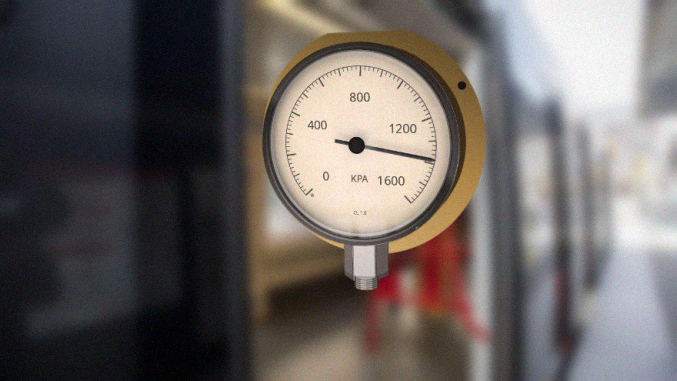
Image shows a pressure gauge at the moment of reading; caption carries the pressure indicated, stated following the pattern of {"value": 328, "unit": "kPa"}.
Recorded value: {"value": 1380, "unit": "kPa"}
